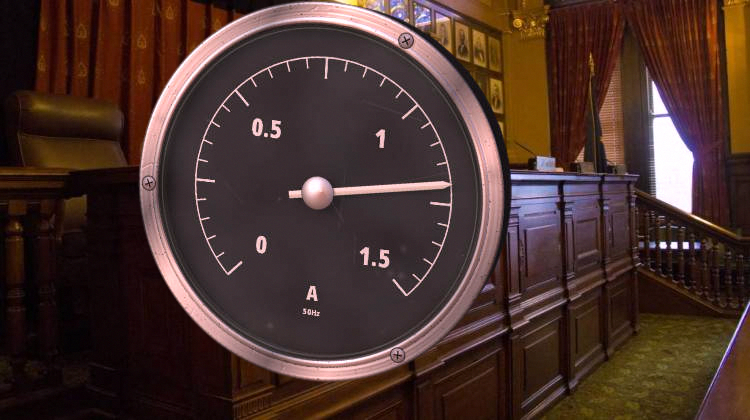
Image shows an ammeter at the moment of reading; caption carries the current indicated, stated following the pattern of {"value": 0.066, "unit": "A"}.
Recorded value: {"value": 1.2, "unit": "A"}
